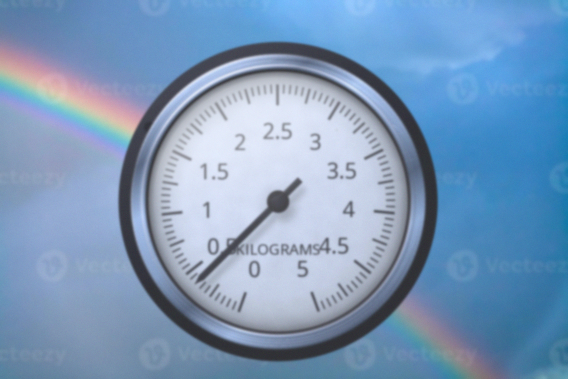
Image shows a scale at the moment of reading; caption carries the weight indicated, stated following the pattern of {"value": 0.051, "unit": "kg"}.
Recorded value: {"value": 0.4, "unit": "kg"}
